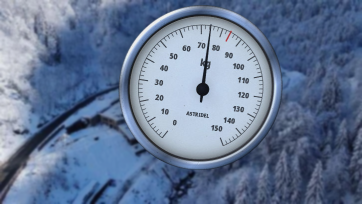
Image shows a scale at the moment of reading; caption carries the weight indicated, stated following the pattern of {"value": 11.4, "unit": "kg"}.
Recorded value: {"value": 74, "unit": "kg"}
